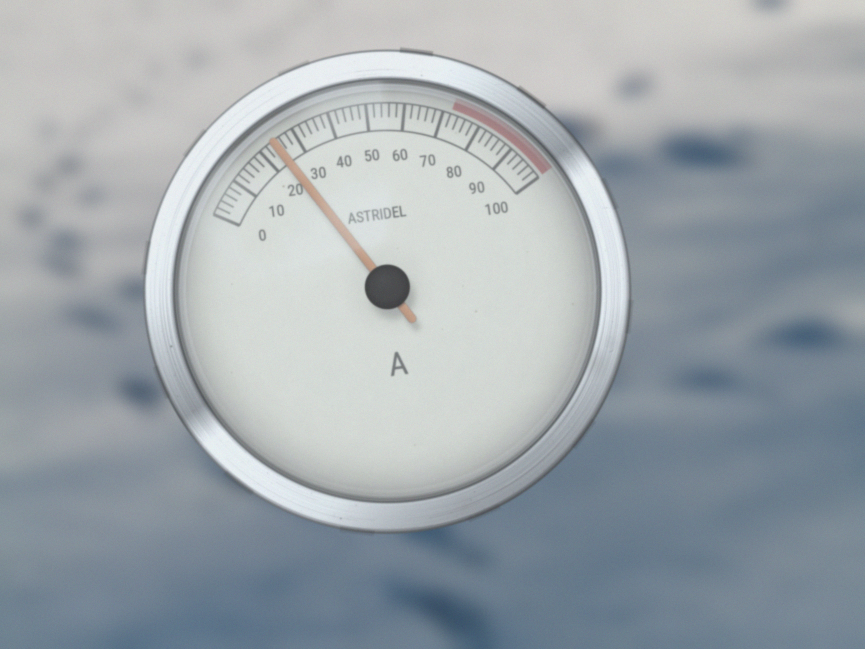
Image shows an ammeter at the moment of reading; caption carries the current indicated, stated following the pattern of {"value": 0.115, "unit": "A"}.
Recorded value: {"value": 24, "unit": "A"}
